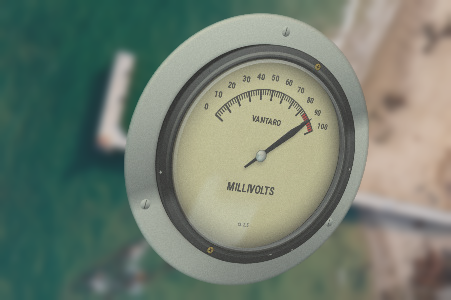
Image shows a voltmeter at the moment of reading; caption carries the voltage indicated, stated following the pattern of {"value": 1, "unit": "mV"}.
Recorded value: {"value": 90, "unit": "mV"}
